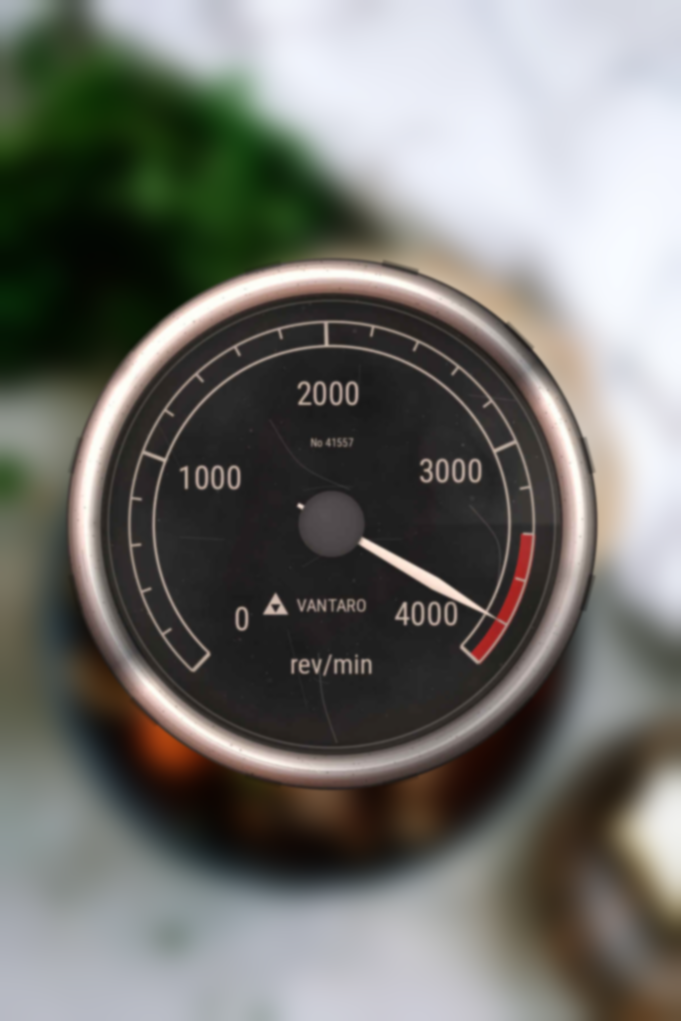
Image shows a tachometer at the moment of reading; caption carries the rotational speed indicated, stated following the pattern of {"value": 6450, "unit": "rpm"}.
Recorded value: {"value": 3800, "unit": "rpm"}
